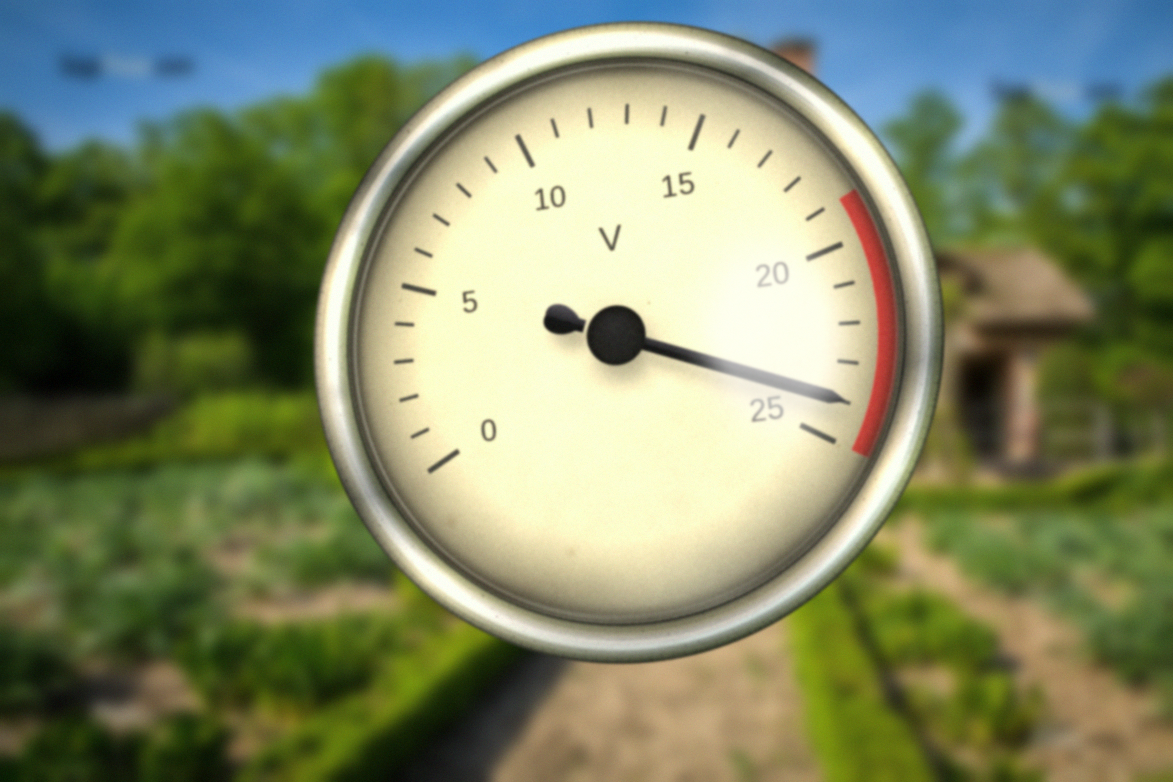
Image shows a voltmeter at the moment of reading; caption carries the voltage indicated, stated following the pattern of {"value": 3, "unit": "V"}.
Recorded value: {"value": 24, "unit": "V"}
